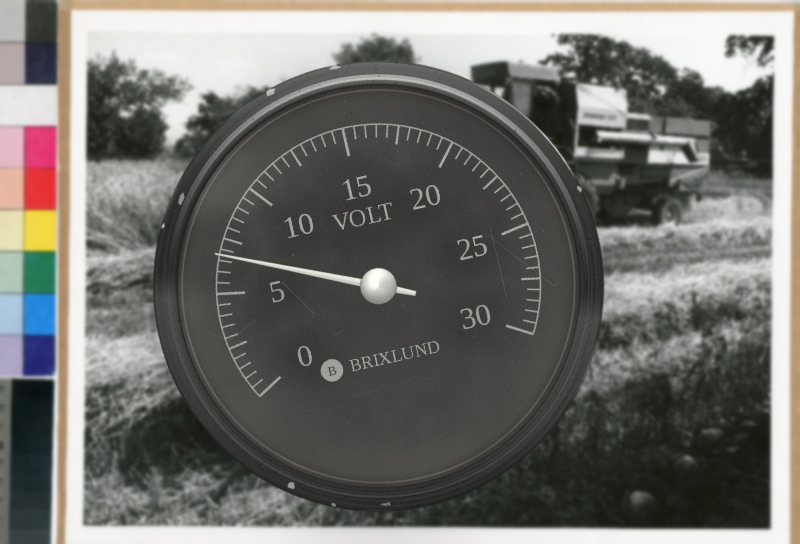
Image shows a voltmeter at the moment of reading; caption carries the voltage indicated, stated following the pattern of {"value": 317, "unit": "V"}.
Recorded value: {"value": 6.75, "unit": "V"}
